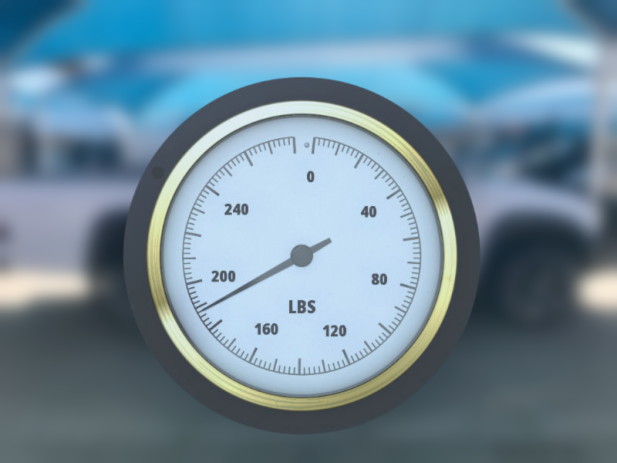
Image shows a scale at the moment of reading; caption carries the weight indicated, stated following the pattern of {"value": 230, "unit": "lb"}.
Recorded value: {"value": 188, "unit": "lb"}
